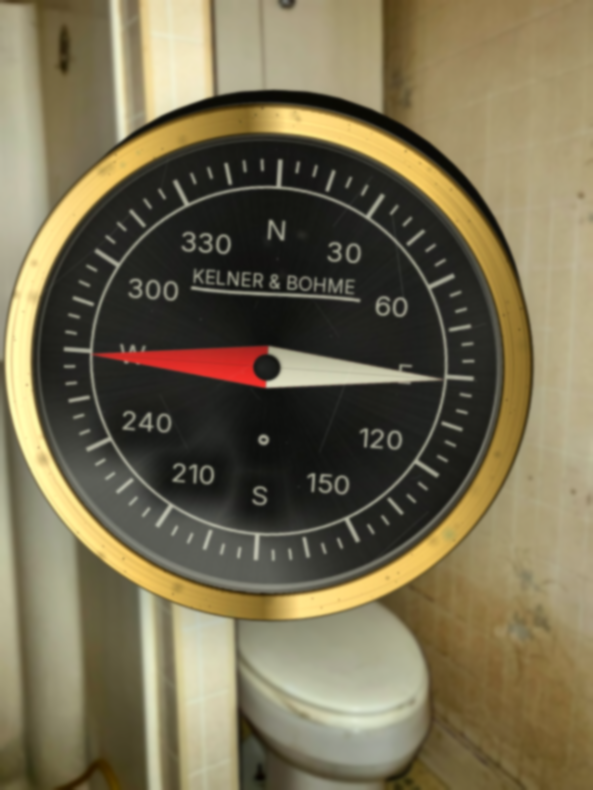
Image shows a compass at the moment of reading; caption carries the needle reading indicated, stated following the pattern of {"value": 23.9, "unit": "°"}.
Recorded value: {"value": 270, "unit": "°"}
